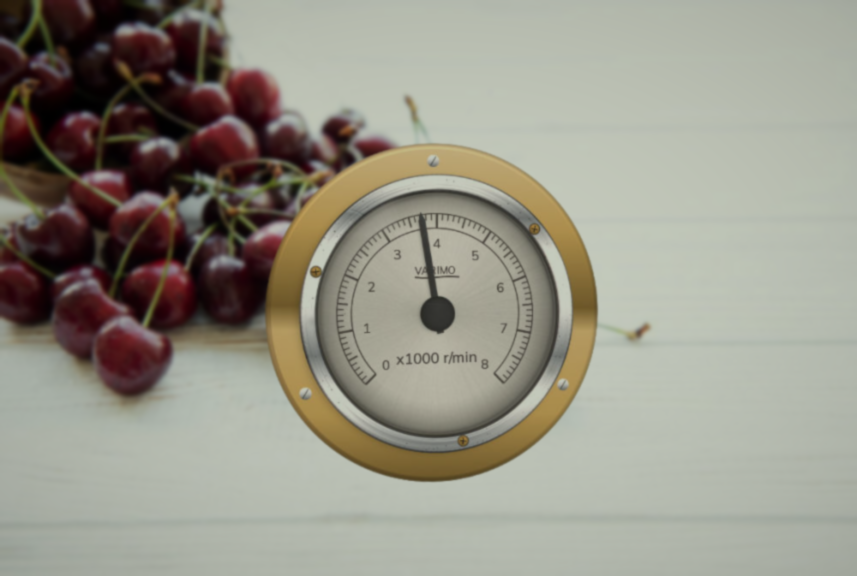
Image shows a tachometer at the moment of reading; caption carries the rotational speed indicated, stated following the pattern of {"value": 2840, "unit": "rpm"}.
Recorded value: {"value": 3700, "unit": "rpm"}
